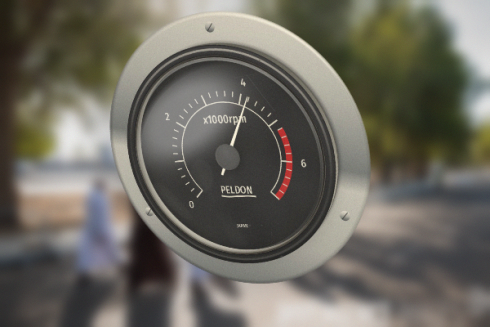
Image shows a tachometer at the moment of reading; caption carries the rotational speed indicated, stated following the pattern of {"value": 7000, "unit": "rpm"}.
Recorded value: {"value": 4200, "unit": "rpm"}
